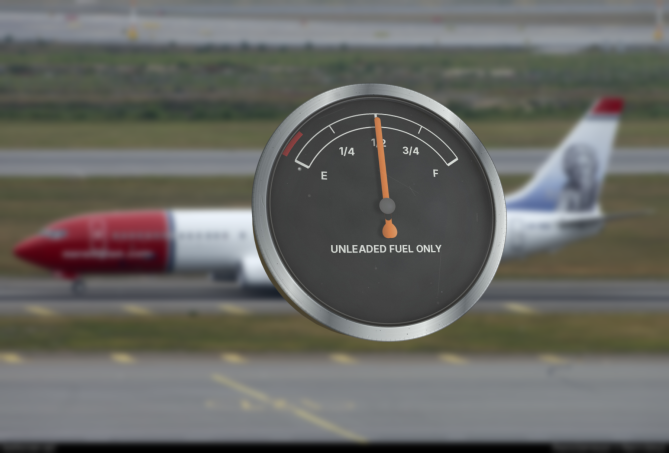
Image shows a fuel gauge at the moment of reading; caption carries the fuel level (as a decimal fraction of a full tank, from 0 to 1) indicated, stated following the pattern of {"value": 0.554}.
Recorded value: {"value": 0.5}
